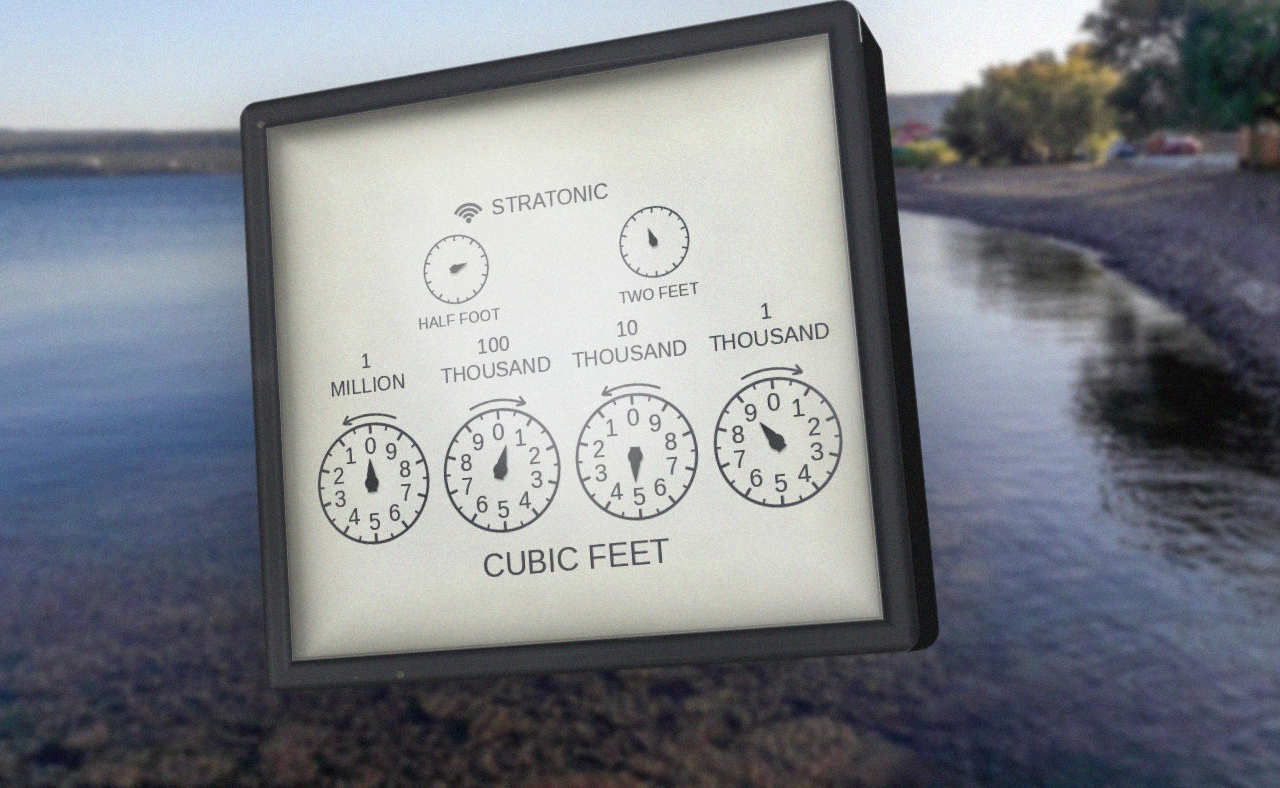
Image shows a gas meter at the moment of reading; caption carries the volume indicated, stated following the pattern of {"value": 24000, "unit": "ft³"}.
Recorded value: {"value": 4900, "unit": "ft³"}
